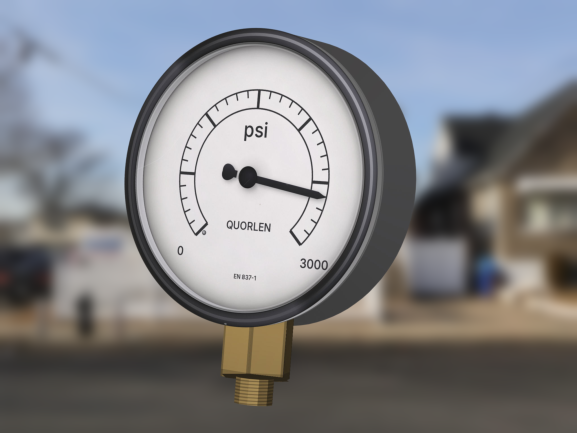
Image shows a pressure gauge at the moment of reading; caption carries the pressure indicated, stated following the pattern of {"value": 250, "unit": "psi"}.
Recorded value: {"value": 2600, "unit": "psi"}
